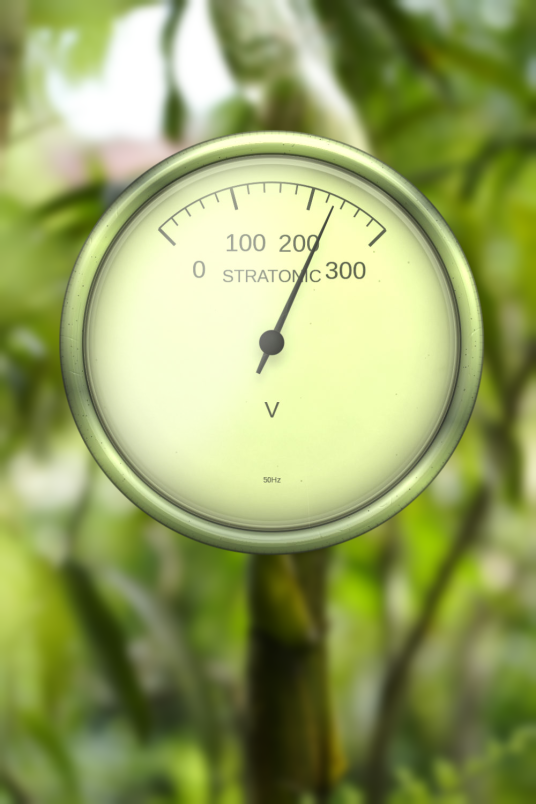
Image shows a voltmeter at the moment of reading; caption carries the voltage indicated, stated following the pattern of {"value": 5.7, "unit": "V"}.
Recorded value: {"value": 230, "unit": "V"}
